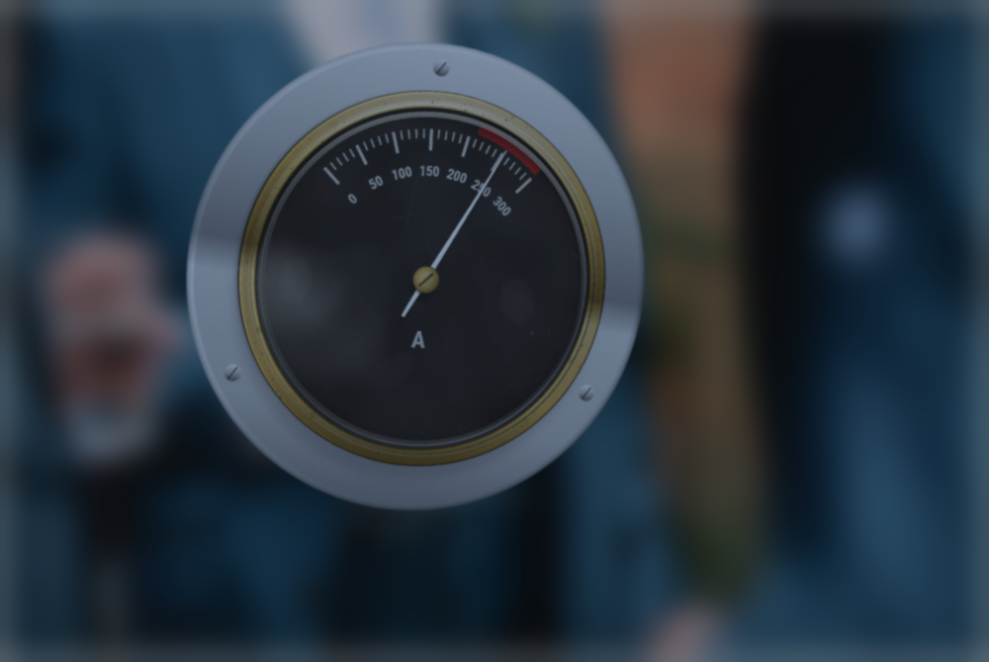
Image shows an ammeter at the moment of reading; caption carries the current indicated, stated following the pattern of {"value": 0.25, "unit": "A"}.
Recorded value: {"value": 250, "unit": "A"}
